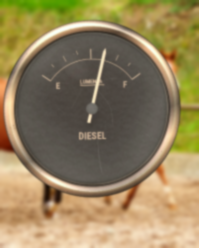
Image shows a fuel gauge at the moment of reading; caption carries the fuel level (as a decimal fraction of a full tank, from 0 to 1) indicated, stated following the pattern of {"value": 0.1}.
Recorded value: {"value": 0.625}
